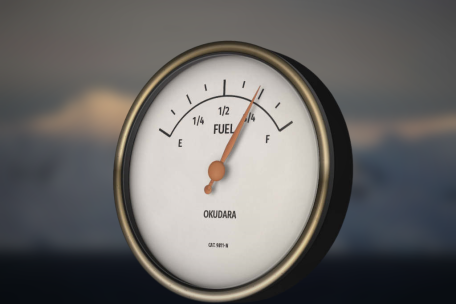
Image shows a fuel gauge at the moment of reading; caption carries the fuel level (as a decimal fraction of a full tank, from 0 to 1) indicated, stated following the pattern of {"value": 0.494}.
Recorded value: {"value": 0.75}
